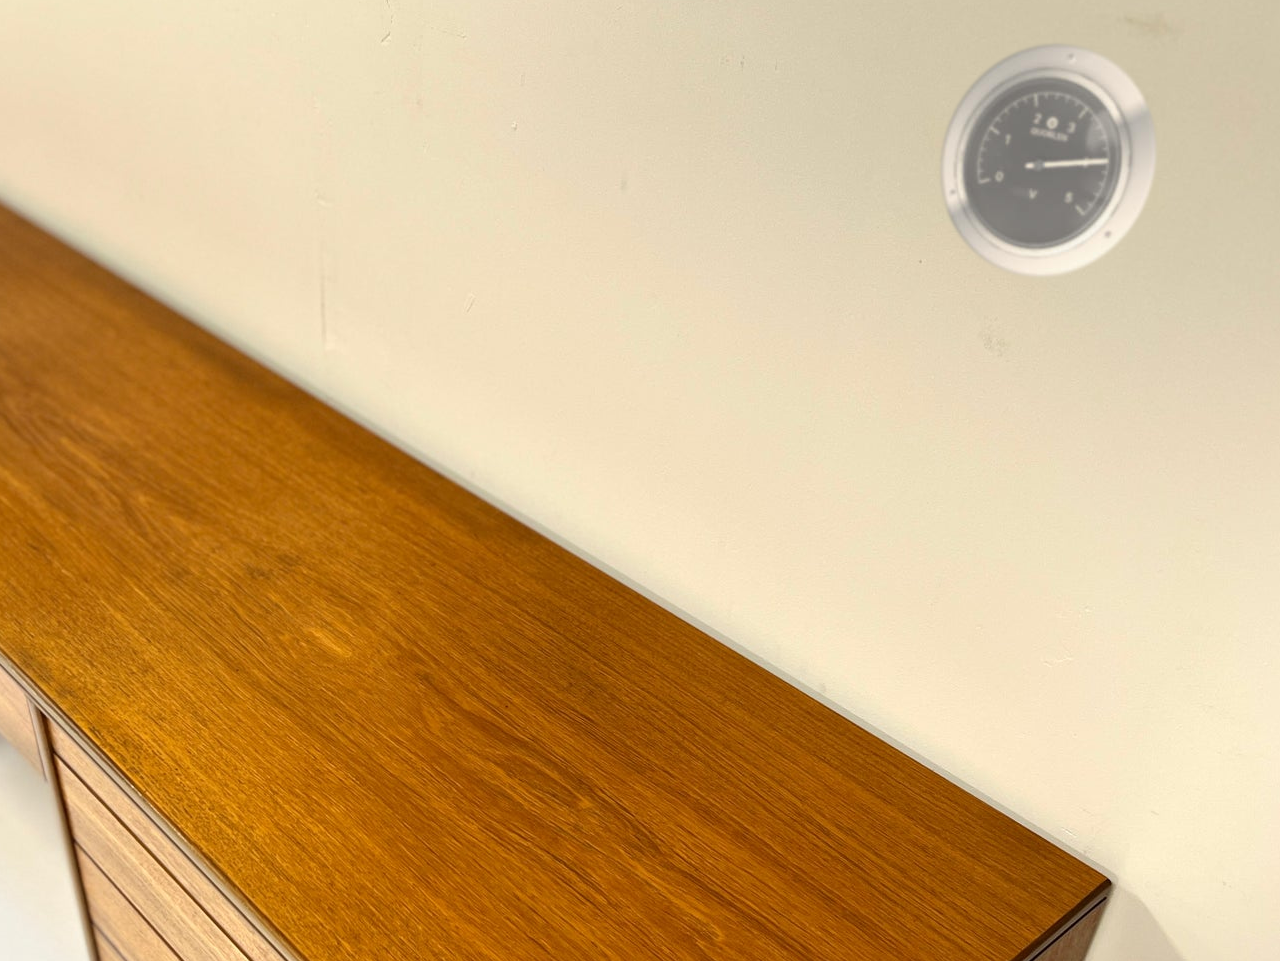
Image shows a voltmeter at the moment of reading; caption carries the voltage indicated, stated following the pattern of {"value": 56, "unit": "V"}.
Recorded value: {"value": 4, "unit": "V"}
